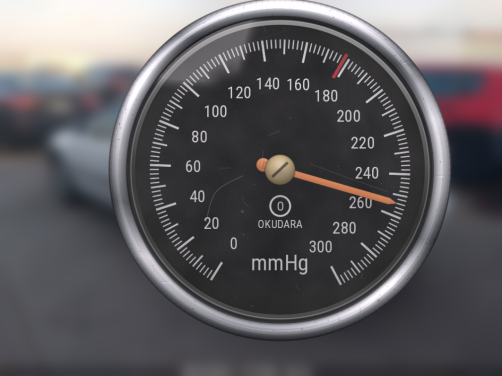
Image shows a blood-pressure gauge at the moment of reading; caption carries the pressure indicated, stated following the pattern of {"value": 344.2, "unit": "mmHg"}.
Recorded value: {"value": 254, "unit": "mmHg"}
